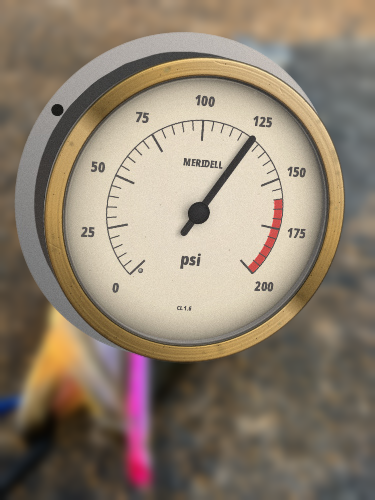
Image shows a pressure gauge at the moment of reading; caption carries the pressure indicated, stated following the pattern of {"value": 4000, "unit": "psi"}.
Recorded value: {"value": 125, "unit": "psi"}
